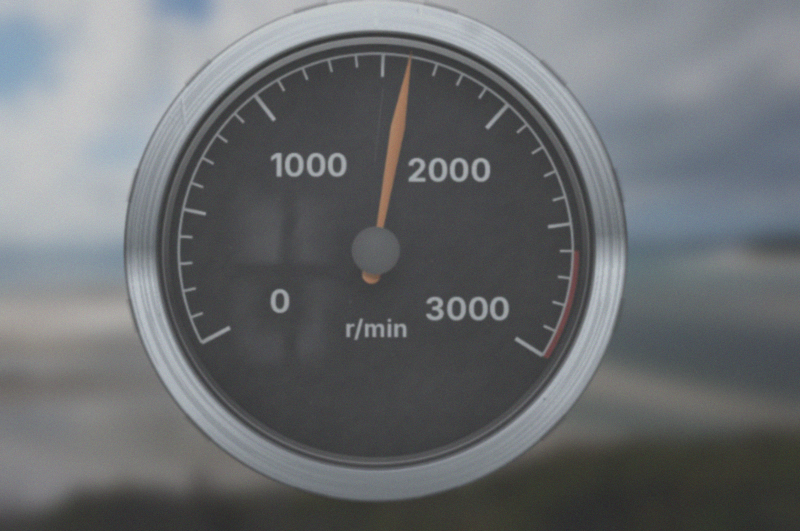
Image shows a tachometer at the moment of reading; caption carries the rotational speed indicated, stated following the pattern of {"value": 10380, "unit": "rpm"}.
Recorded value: {"value": 1600, "unit": "rpm"}
